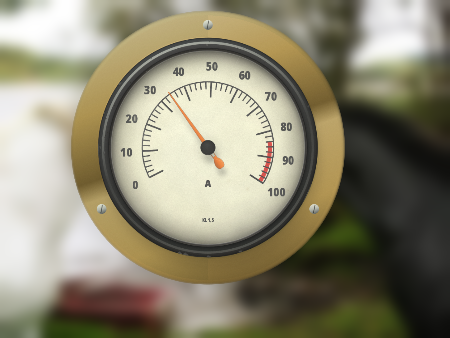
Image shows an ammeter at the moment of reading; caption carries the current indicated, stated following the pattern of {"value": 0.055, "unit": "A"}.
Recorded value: {"value": 34, "unit": "A"}
